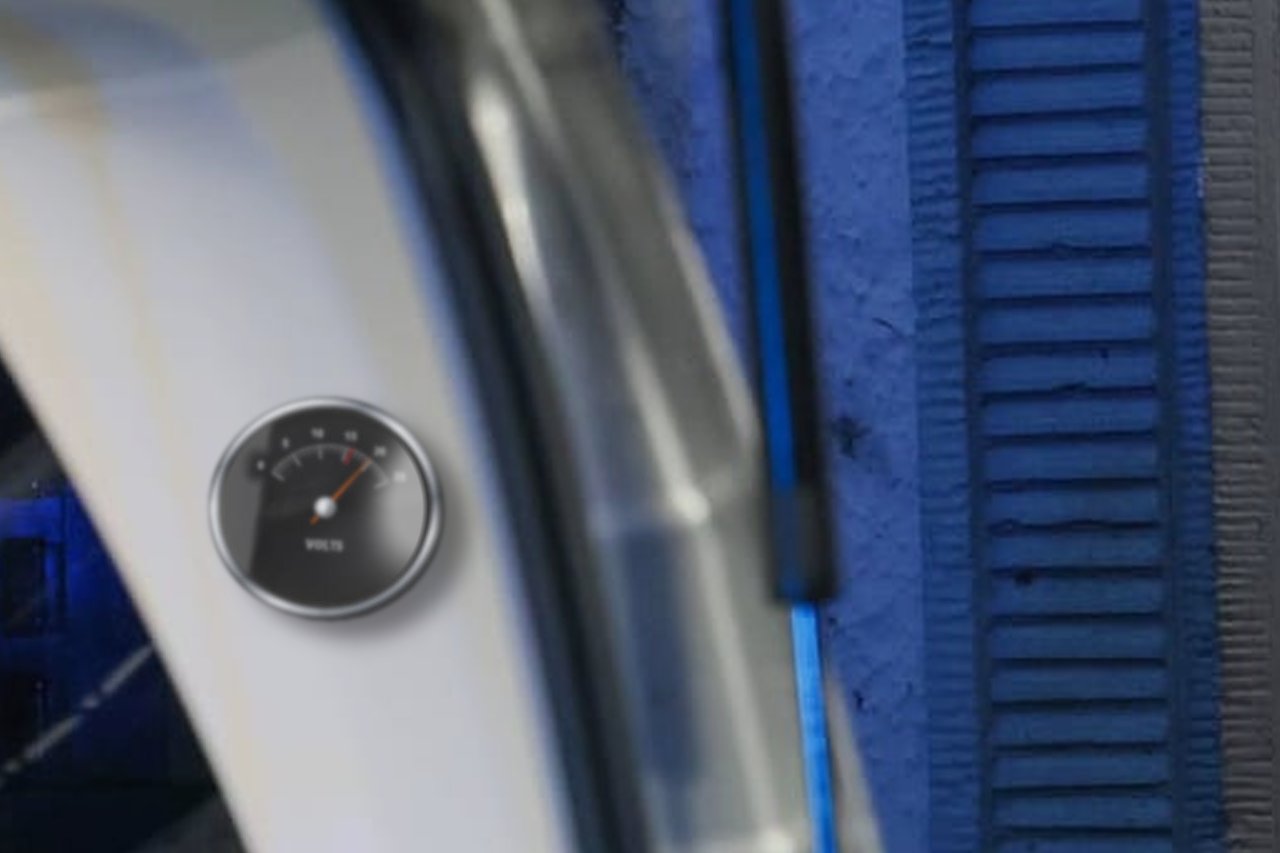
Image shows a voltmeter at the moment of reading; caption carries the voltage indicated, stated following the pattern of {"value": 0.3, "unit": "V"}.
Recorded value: {"value": 20, "unit": "V"}
